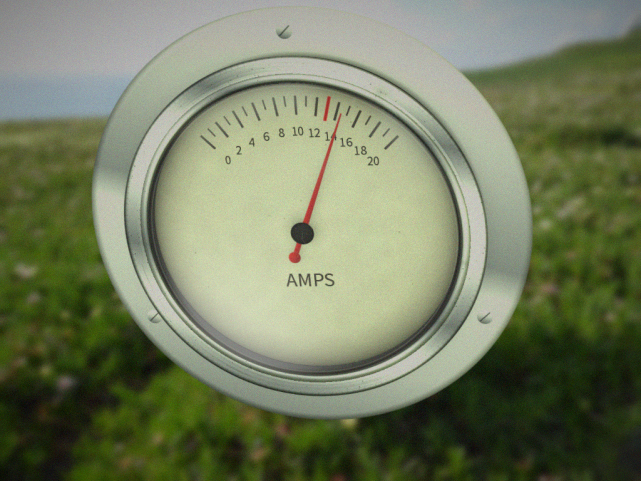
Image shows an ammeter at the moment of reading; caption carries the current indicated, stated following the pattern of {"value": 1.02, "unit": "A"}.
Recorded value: {"value": 14.5, "unit": "A"}
